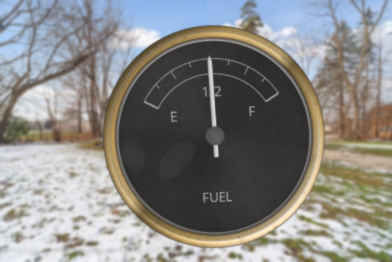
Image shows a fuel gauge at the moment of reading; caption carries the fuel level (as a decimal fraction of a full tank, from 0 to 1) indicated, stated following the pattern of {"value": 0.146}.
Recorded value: {"value": 0.5}
